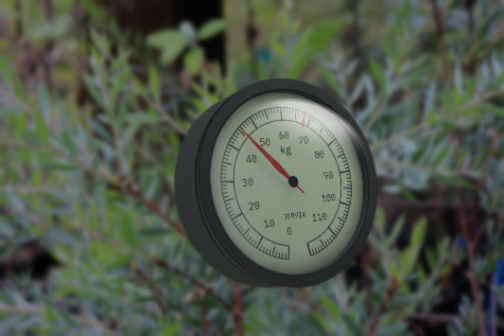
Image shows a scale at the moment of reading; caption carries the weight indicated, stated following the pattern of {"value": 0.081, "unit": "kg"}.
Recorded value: {"value": 45, "unit": "kg"}
